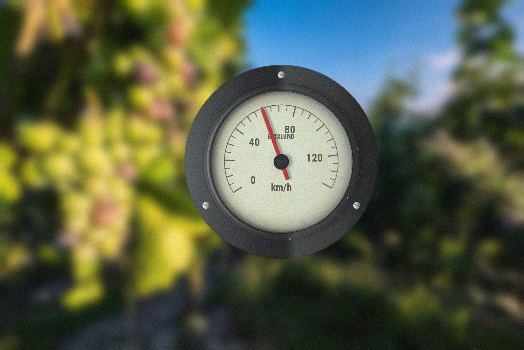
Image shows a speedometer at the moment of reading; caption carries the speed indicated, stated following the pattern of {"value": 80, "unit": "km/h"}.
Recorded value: {"value": 60, "unit": "km/h"}
